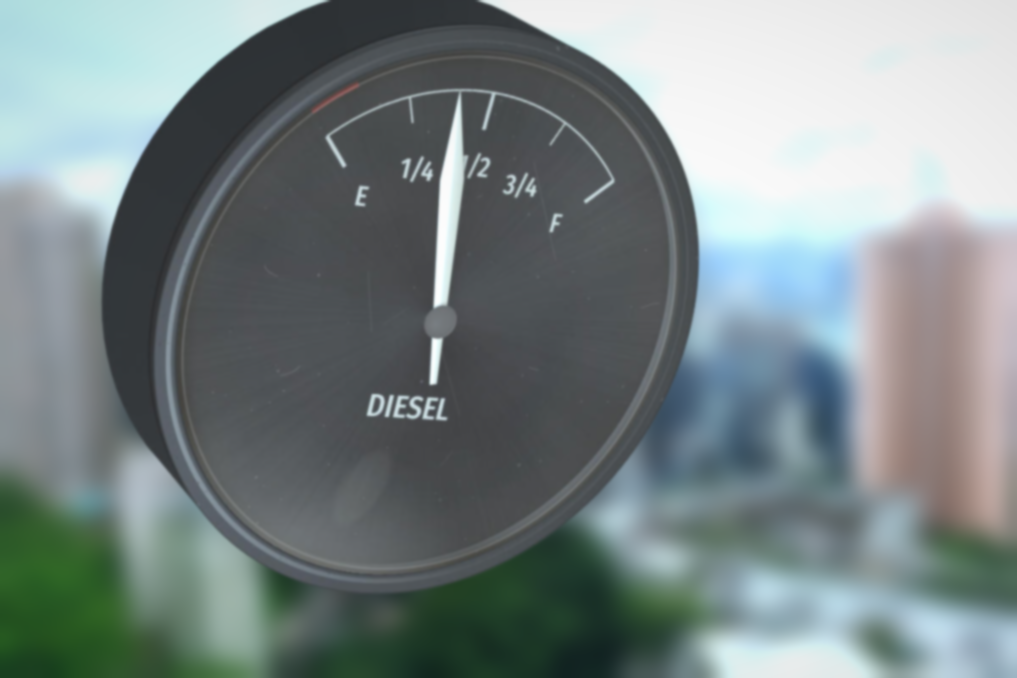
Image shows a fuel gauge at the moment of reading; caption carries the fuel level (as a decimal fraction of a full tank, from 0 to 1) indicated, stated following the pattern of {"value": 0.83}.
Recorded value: {"value": 0.375}
